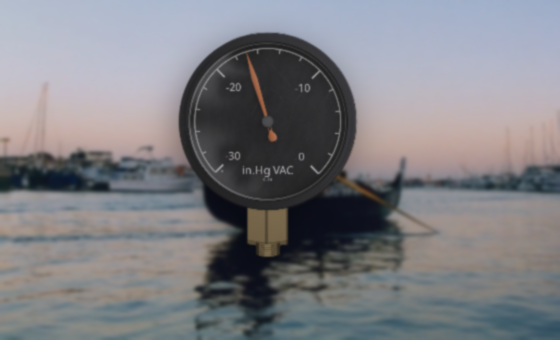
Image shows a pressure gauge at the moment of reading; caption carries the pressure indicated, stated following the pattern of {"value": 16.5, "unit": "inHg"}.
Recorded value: {"value": -17, "unit": "inHg"}
